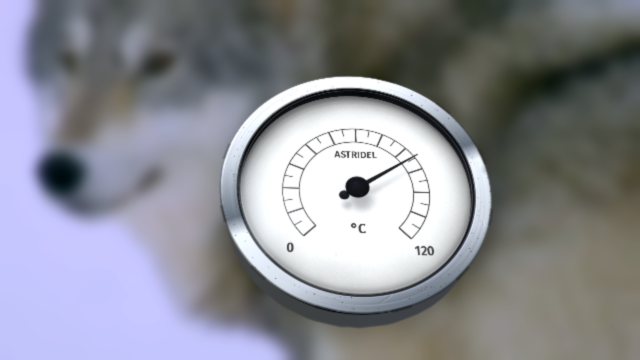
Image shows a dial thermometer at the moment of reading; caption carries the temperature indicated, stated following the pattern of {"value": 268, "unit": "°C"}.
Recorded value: {"value": 85, "unit": "°C"}
